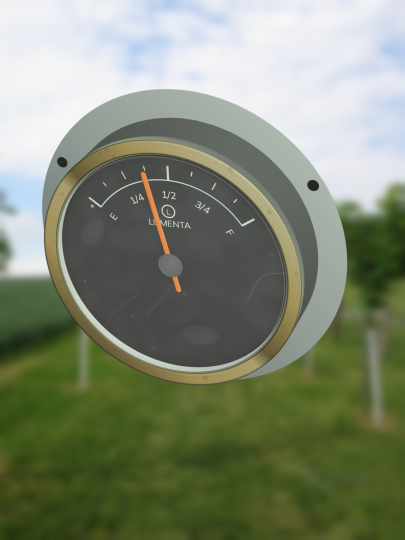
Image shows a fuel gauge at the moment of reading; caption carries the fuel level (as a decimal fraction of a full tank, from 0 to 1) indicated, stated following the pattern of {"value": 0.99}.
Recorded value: {"value": 0.375}
